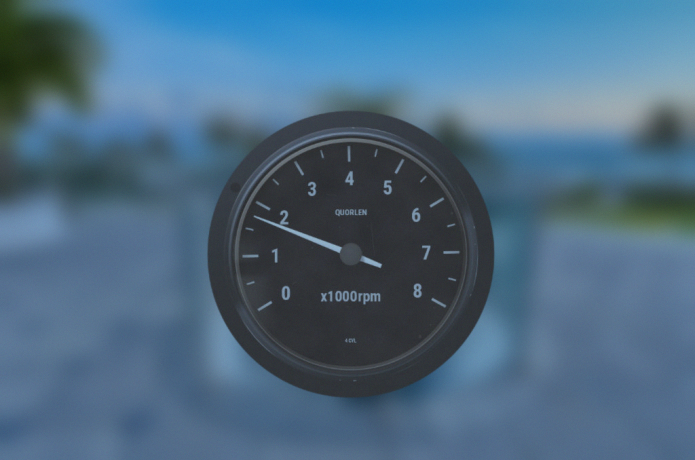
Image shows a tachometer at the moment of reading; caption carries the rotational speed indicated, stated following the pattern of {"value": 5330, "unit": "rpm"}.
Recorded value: {"value": 1750, "unit": "rpm"}
